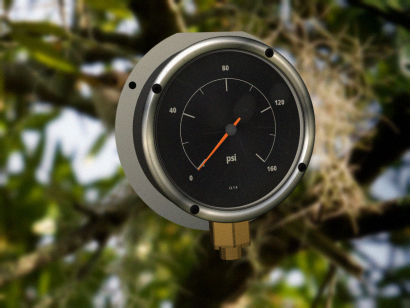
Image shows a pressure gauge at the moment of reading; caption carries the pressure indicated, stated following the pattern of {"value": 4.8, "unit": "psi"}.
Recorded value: {"value": 0, "unit": "psi"}
